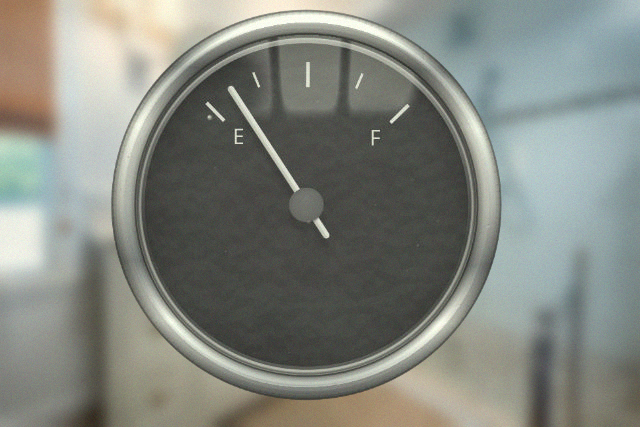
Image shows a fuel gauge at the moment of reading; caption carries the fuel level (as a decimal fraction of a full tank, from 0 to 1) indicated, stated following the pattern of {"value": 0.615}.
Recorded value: {"value": 0.125}
